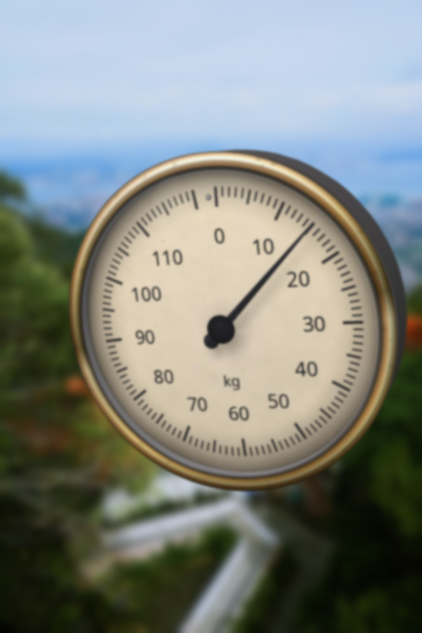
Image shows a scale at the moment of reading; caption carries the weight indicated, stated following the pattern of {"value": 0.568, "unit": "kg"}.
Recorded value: {"value": 15, "unit": "kg"}
